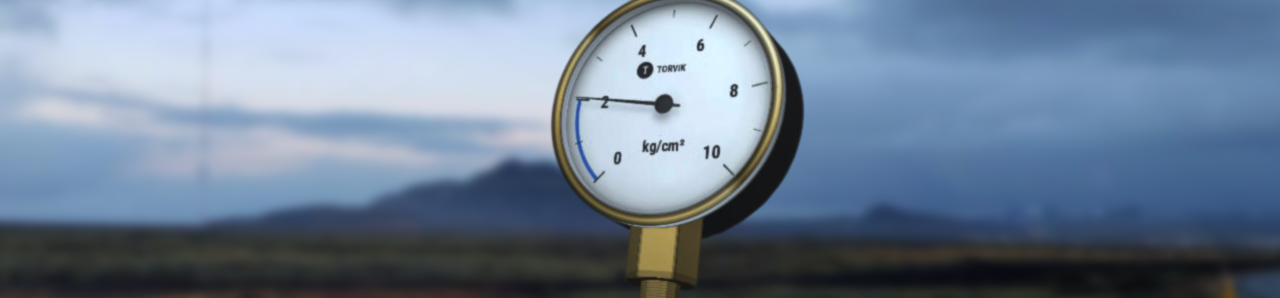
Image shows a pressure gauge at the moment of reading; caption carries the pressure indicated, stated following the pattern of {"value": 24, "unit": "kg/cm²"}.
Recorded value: {"value": 2, "unit": "kg/cm²"}
